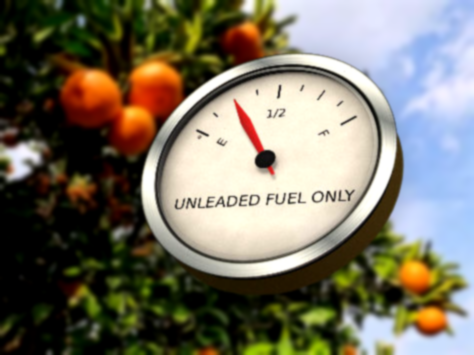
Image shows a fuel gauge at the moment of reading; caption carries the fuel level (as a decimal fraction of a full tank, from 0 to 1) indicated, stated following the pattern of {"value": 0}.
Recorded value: {"value": 0.25}
